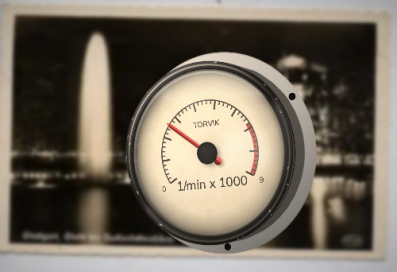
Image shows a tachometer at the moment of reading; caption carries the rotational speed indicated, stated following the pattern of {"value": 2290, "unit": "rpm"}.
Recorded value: {"value": 2600, "unit": "rpm"}
